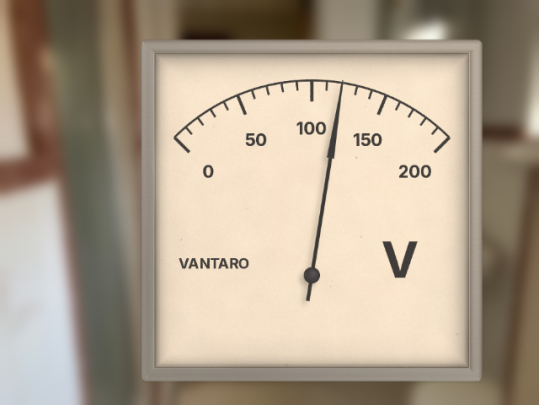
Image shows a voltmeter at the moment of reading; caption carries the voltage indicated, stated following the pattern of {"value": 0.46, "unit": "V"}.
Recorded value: {"value": 120, "unit": "V"}
